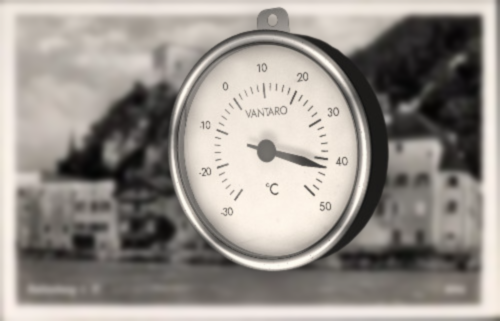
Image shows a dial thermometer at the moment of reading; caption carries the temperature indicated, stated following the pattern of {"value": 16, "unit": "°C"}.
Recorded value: {"value": 42, "unit": "°C"}
